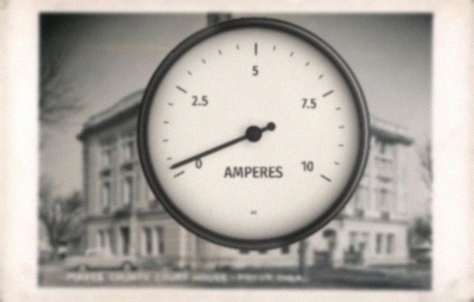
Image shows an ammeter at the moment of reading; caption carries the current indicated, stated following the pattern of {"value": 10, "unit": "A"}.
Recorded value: {"value": 0.25, "unit": "A"}
